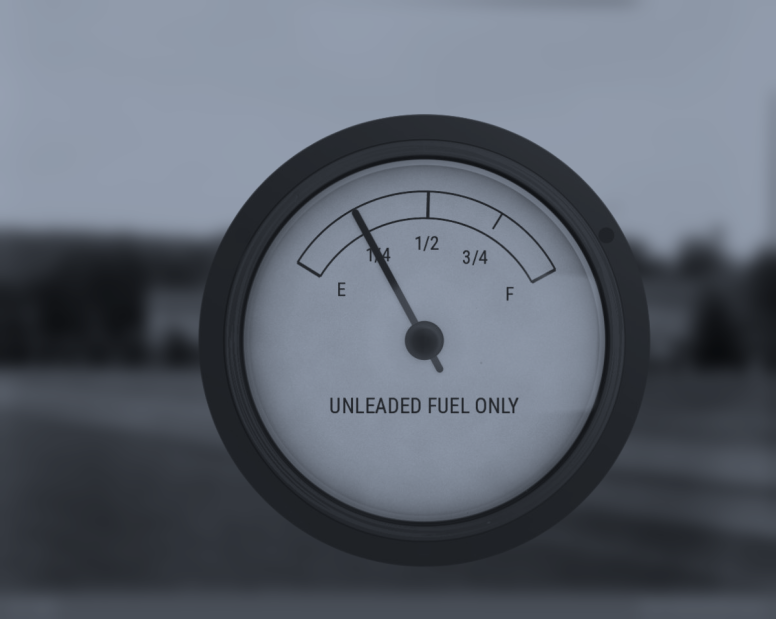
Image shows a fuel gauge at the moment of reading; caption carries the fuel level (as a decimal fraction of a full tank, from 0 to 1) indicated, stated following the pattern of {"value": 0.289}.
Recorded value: {"value": 0.25}
